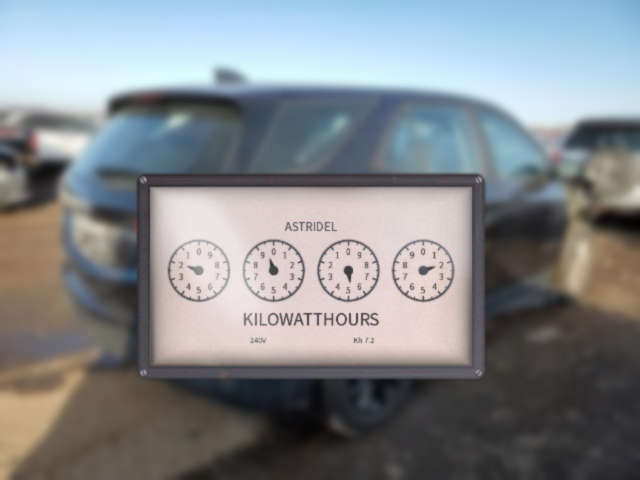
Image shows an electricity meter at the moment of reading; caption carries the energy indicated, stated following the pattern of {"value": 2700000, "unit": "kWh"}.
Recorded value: {"value": 1952, "unit": "kWh"}
